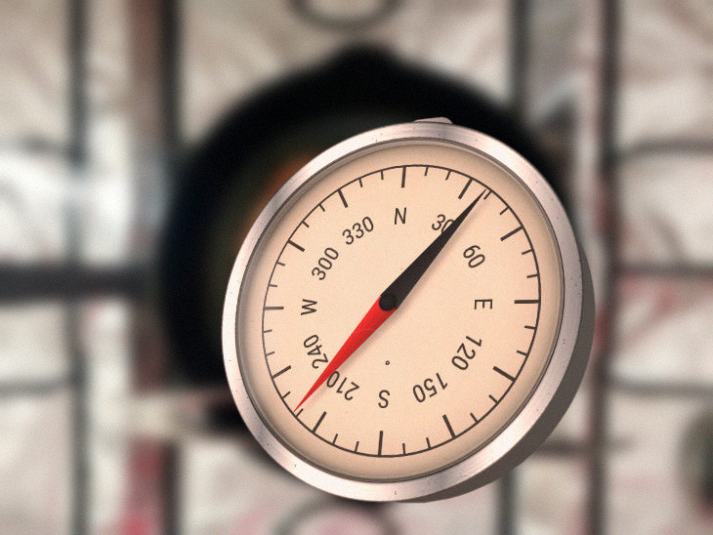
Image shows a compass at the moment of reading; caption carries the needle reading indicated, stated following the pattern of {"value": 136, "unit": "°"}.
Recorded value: {"value": 220, "unit": "°"}
